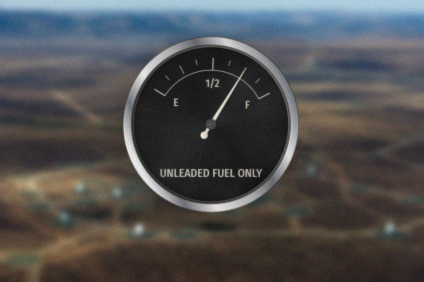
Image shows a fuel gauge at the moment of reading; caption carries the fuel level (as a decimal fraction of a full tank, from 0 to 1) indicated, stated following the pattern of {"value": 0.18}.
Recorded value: {"value": 0.75}
